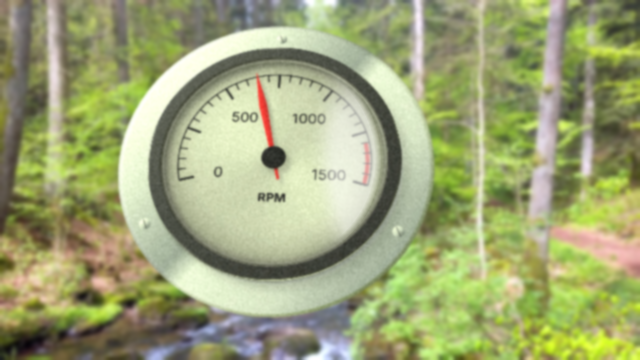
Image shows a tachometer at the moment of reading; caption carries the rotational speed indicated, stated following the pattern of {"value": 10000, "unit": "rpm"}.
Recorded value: {"value": 650, "unit": "rpm"}
